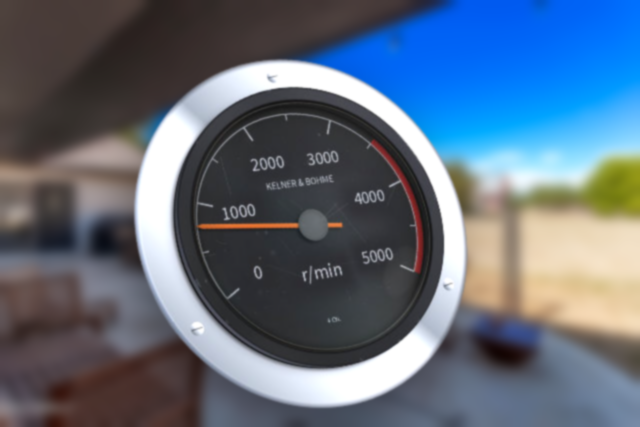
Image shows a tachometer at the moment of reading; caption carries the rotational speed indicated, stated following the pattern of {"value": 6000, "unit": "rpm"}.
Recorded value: {"value": 750, "unit": "rpm"}
